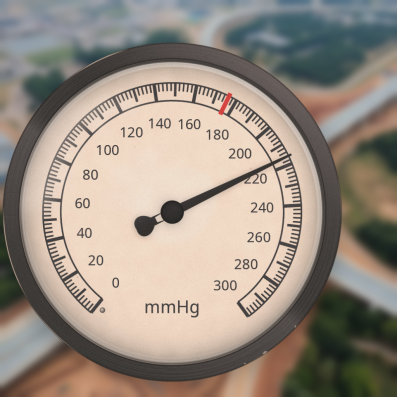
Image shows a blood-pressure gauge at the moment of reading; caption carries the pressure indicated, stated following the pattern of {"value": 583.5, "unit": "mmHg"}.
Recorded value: {"value": 216, "unit": "mmHg"}
